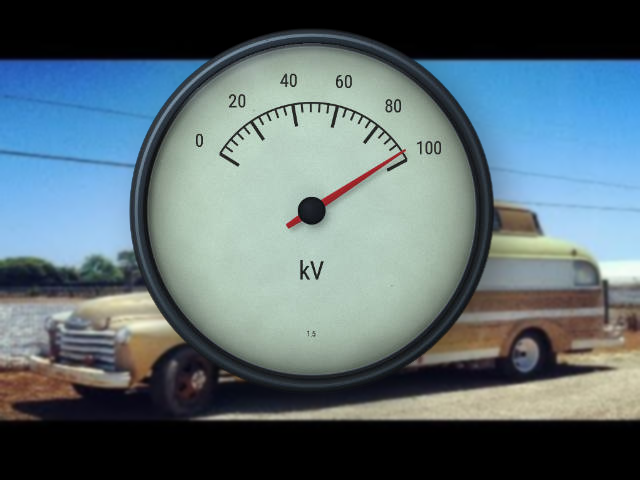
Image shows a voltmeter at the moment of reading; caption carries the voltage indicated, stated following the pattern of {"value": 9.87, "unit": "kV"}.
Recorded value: {"value": 96, "unit": "kV"}
